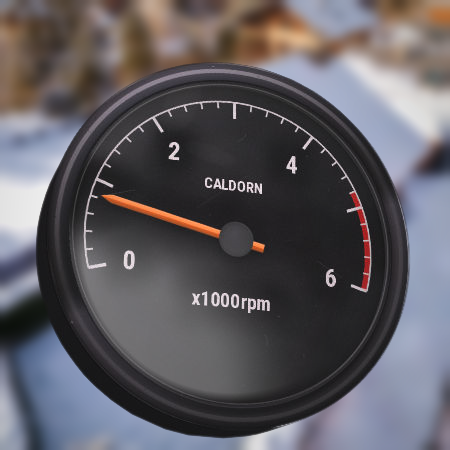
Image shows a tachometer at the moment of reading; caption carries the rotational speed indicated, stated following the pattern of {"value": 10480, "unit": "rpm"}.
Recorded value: {"value": 800, "unit": "rpm"}
